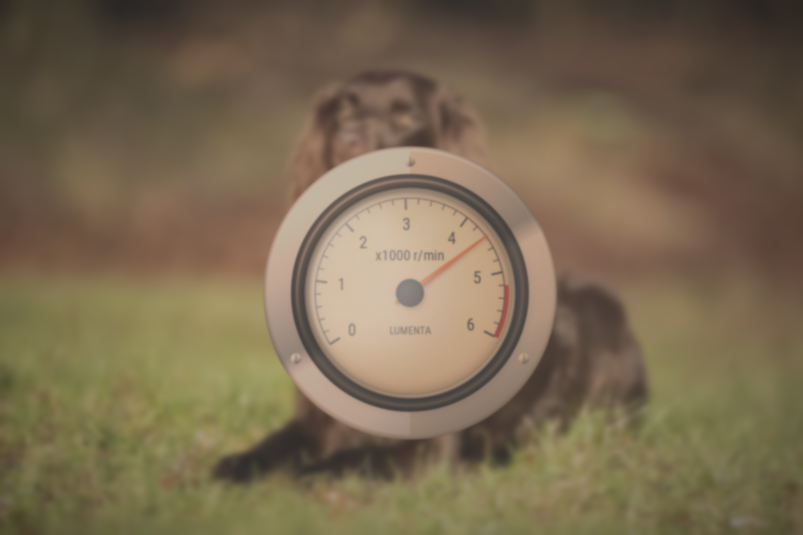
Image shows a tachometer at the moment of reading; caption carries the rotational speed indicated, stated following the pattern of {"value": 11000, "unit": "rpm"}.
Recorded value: {"value": 4400, "unit": "rpm"}
